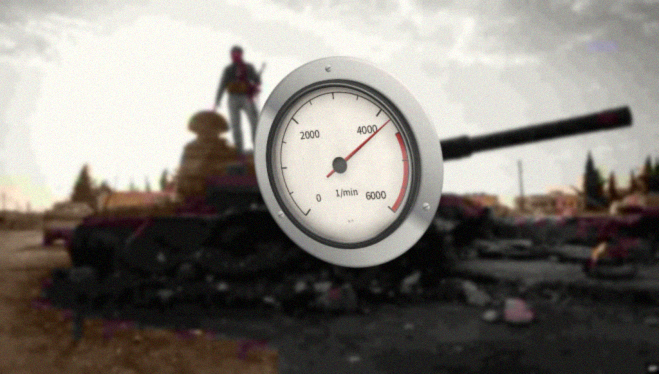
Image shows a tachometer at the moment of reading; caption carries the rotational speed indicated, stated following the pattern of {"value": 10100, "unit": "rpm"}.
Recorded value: {"value": 4250, "unit": "rpm"}
